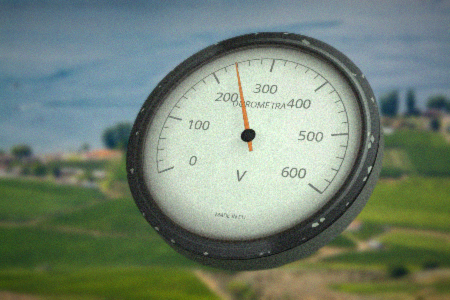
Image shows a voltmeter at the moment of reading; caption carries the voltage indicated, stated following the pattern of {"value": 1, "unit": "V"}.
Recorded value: {"value": 240, "unit": "V"}
